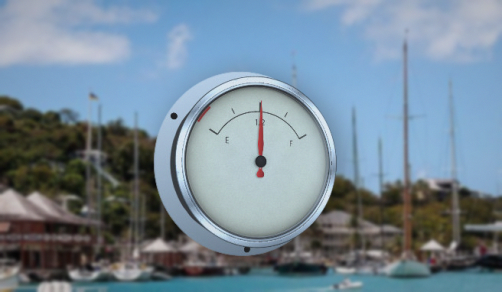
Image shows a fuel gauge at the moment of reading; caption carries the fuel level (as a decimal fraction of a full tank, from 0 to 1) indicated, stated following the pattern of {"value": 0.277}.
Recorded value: {"value": 0.5}
